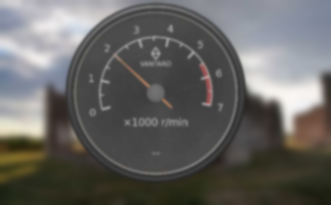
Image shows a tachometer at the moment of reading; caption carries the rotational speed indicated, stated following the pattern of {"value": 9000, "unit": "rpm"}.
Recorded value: {"value": 2000, "unit": "rpm"}
